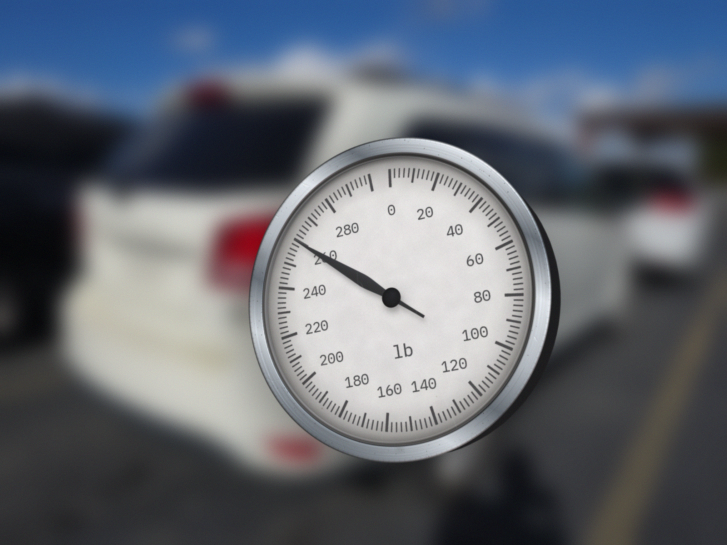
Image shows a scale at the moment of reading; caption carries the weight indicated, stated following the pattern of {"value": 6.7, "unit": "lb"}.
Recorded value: {"value": 260, "unit": "lb"}
